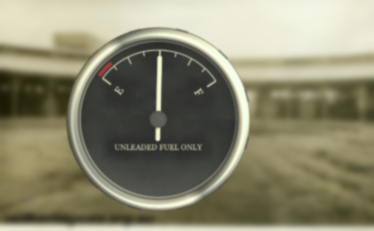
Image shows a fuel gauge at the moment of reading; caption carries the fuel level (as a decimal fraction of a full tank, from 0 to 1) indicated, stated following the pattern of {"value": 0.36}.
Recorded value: {"value": 0.5}
